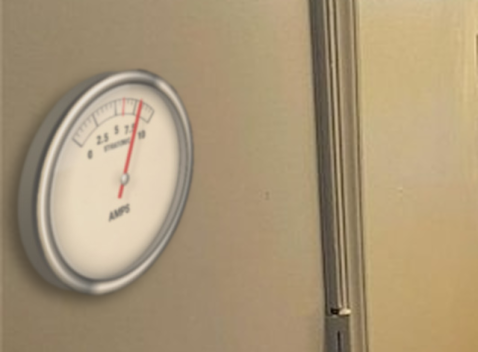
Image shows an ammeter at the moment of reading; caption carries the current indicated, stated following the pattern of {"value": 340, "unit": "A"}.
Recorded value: {"value": 7.5, "unit": "A"}
